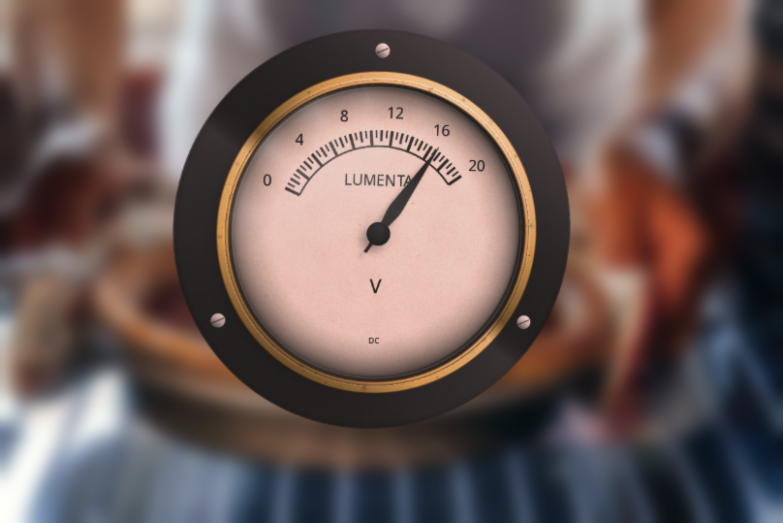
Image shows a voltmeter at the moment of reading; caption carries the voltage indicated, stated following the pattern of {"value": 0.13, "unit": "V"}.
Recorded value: {"value": 16.5, "unit": "V"}
